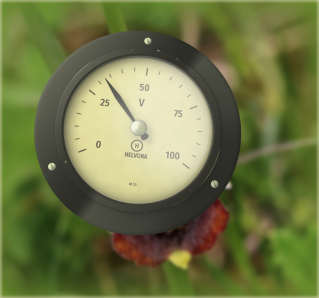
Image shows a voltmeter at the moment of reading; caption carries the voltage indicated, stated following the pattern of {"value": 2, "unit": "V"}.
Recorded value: {"value": 32.5, "unit": "V"}
